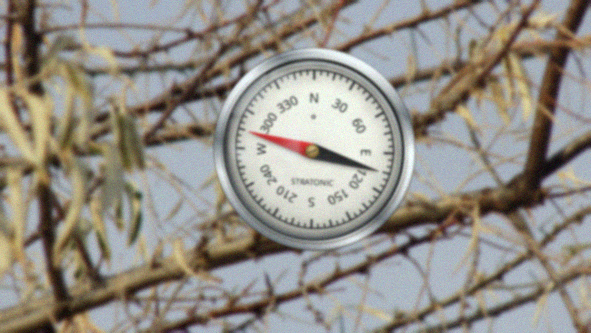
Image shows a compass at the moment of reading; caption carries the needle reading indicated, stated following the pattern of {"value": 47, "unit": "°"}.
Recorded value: {"value": 285, "unit": "°"}
